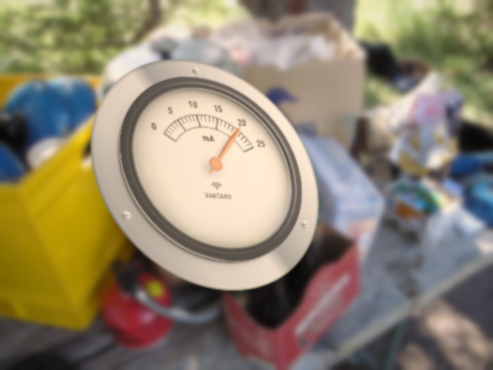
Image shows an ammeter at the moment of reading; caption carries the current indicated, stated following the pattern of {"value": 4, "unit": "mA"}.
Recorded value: {"value": 20, "unit": "mA"}
